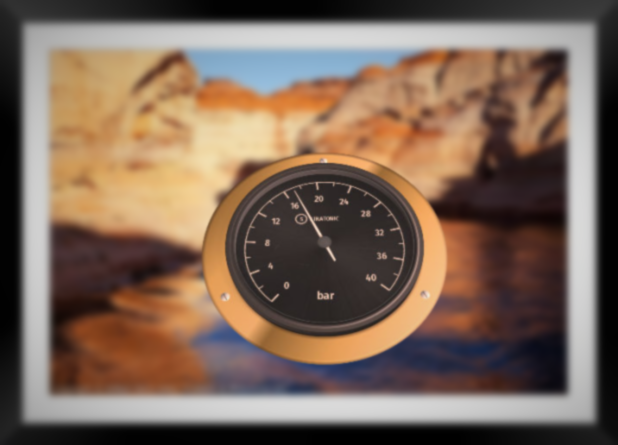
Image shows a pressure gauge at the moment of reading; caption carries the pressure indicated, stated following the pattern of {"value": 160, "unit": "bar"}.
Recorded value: {"value": 17, "unit": "bar"}
